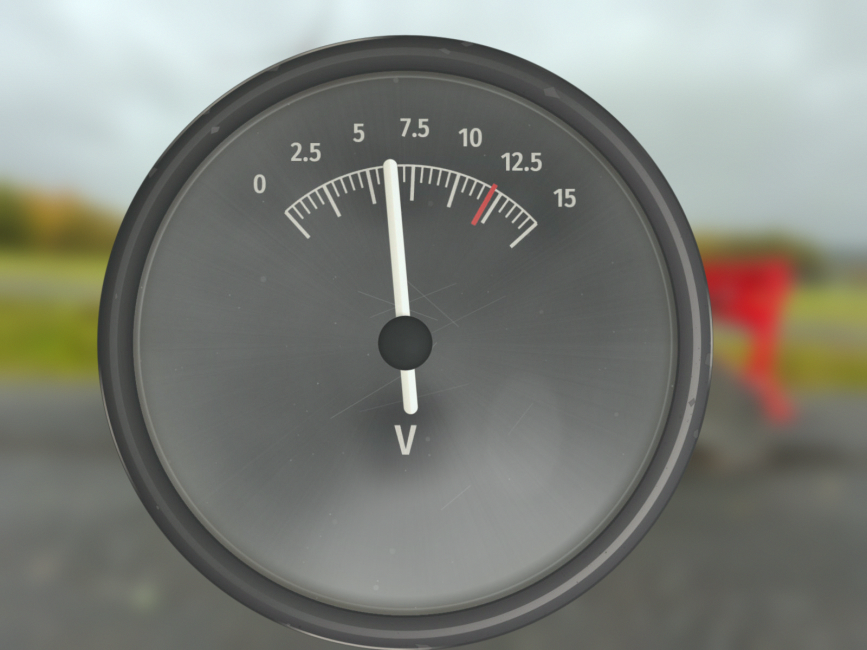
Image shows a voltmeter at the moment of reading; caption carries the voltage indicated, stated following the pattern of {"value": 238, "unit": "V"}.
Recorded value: {"value": 6.25, "unit": "V"}
